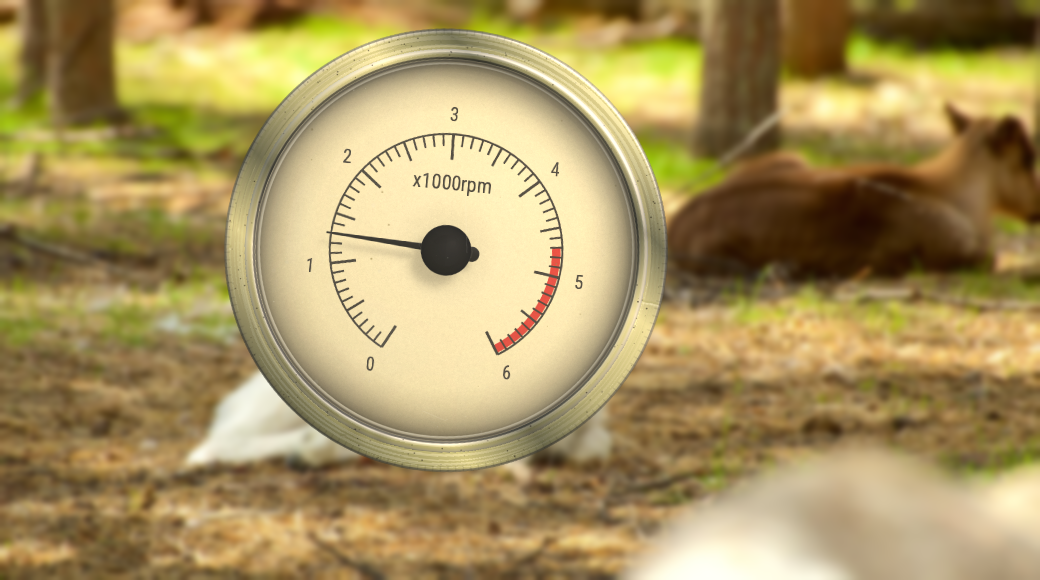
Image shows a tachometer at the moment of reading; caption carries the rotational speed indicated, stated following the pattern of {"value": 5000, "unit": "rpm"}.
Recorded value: {"value": 1300, "unit": "rpm"}
